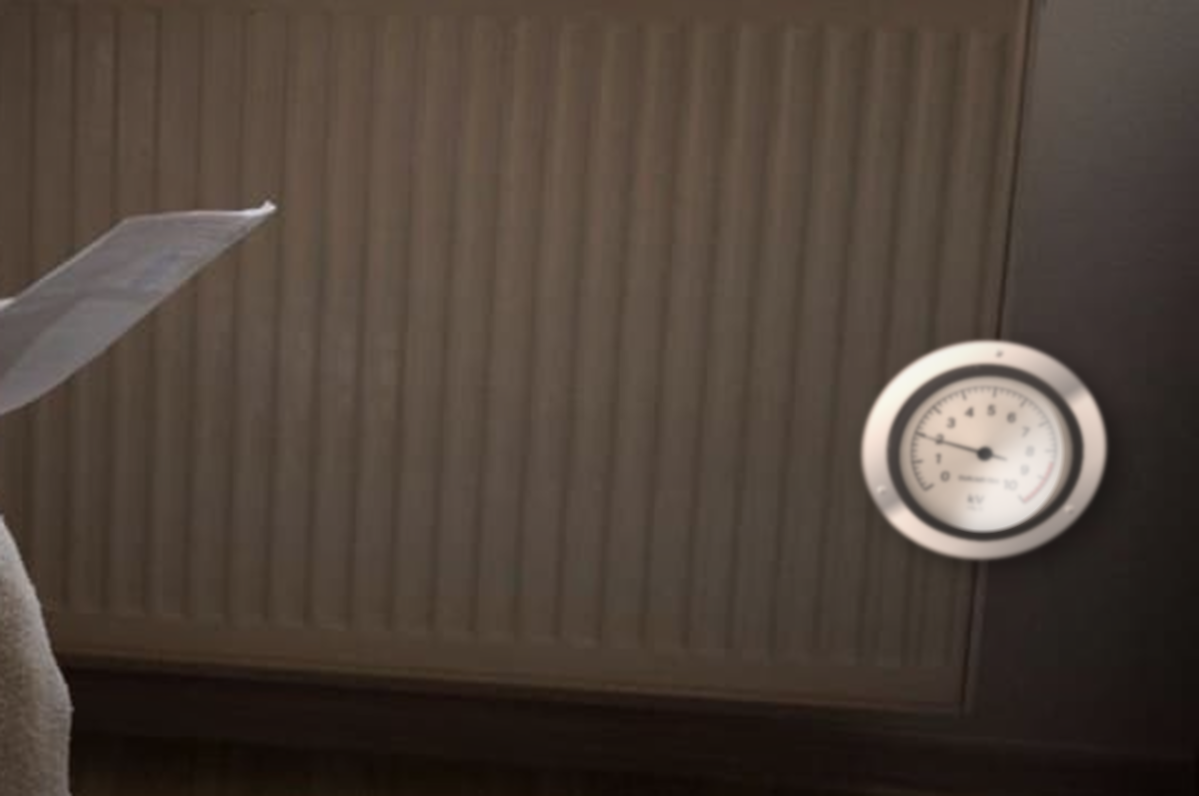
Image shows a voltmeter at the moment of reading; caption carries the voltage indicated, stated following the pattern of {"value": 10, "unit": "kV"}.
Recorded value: {"value": 2, "unit": "kV"}
